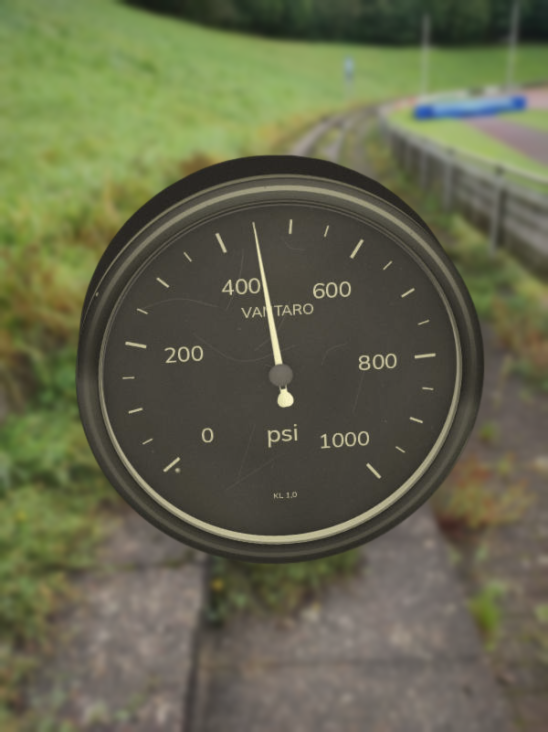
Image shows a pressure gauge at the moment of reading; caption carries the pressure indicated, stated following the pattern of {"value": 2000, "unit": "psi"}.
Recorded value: {"value": 450, "unit": "psi"}
